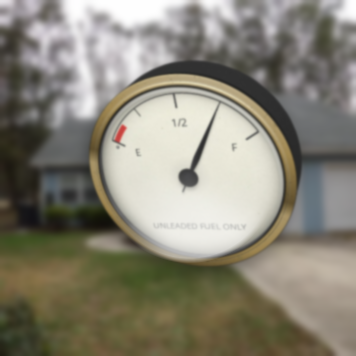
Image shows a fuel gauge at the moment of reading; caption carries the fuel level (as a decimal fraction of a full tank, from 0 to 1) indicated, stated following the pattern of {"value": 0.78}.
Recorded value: {"value": 0.75}
